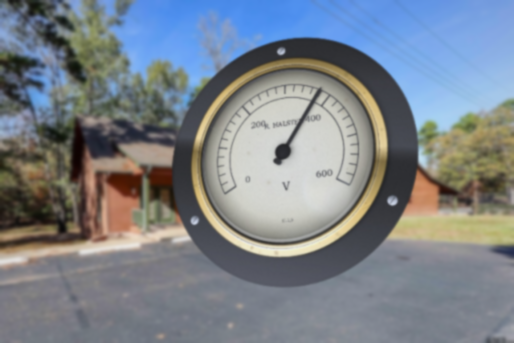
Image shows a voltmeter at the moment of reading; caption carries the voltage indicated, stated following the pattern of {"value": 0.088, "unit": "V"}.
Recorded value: {"value": 380, "unit": "V"}
